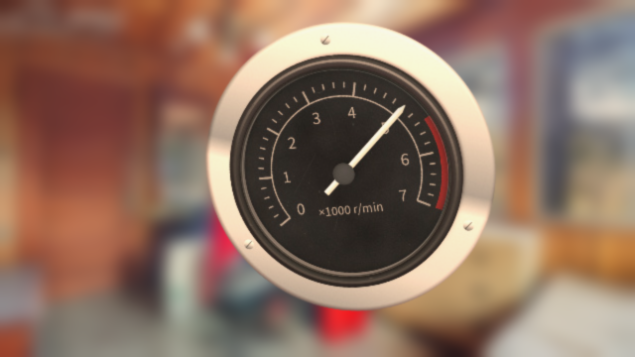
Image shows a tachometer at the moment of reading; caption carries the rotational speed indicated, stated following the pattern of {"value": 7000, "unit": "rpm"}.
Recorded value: {"value": 5000, "unit": "rpm"}
